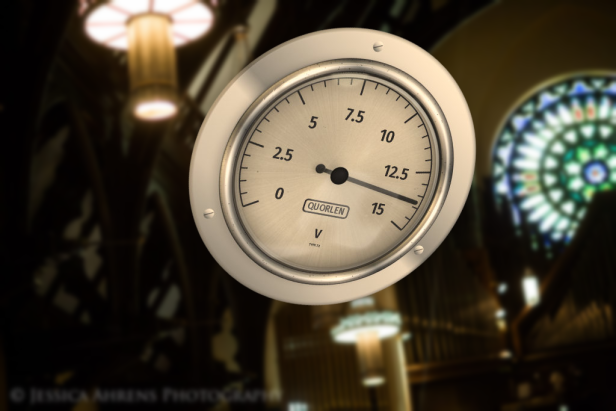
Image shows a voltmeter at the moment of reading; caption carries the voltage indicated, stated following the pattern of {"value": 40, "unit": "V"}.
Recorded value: {"value": 13.75, "unit": "V"}
